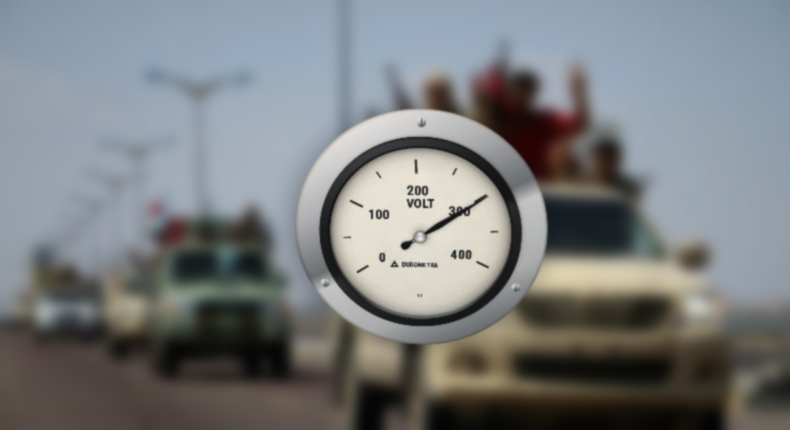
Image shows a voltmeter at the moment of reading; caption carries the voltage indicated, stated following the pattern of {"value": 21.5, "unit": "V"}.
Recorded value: {"value": 300, "unit": "V"}
